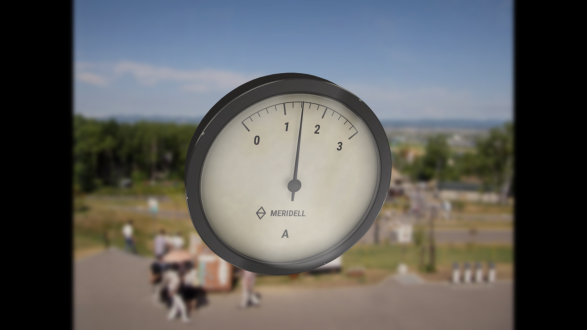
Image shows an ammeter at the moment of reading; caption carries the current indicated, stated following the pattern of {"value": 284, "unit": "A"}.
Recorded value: {"value": 1.4, "unit": "A"}
